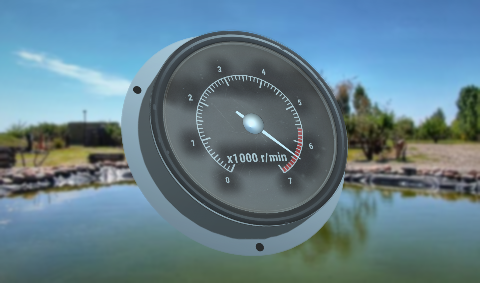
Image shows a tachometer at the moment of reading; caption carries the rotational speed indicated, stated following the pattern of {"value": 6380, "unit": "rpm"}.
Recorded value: {"value": 6500, "unit": "rpm"}
